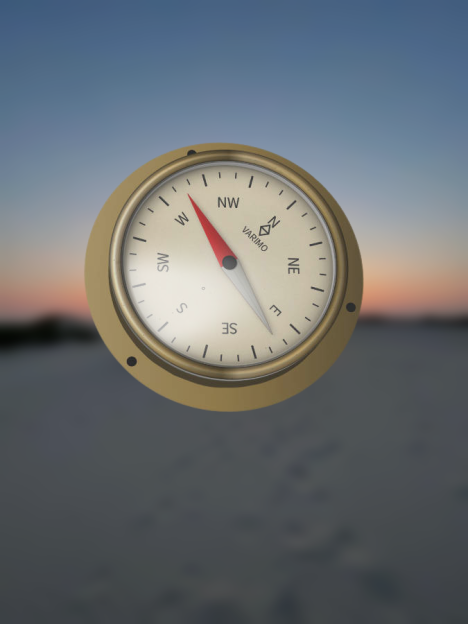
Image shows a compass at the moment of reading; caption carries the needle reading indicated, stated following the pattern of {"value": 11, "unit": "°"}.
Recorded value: {"value": 285, "unit": "°"}
